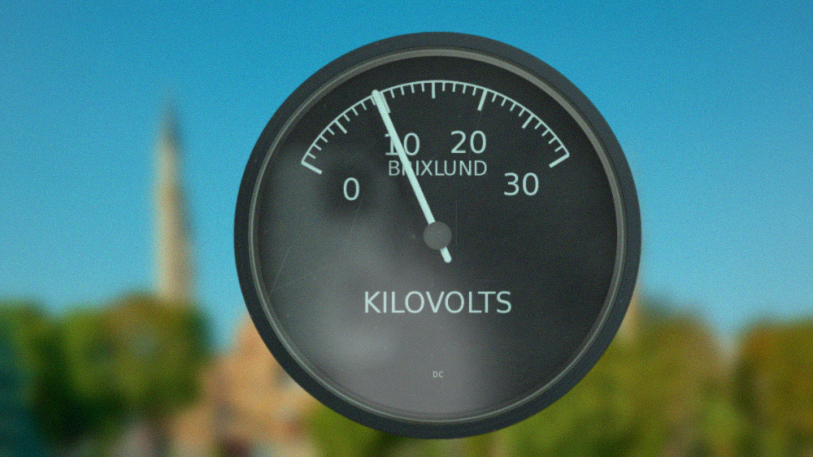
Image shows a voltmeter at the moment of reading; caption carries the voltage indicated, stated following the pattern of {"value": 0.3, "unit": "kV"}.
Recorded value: {"value": 9.5, "unit": "kV"}
